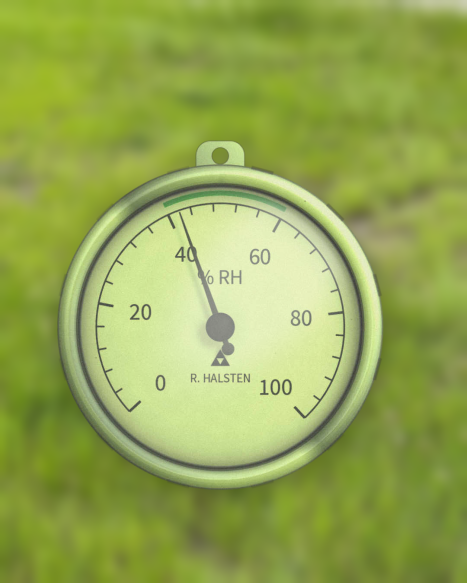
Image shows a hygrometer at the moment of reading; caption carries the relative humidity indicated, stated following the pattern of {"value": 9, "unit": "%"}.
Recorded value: {"value": 42, "unit": "%"}
